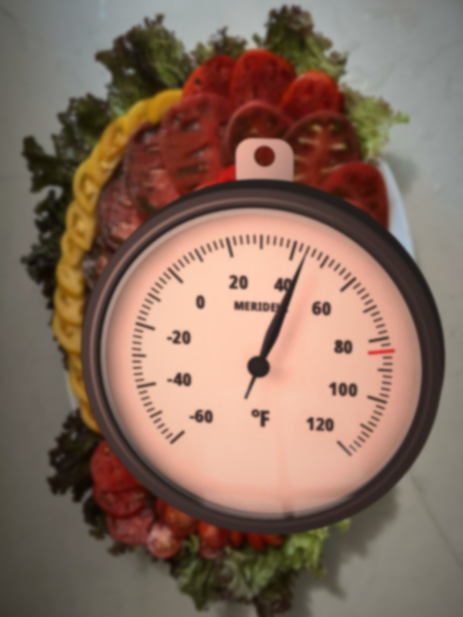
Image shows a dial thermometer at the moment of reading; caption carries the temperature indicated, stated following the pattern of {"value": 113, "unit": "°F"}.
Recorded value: {"value": 44, "unit": "°F"}
